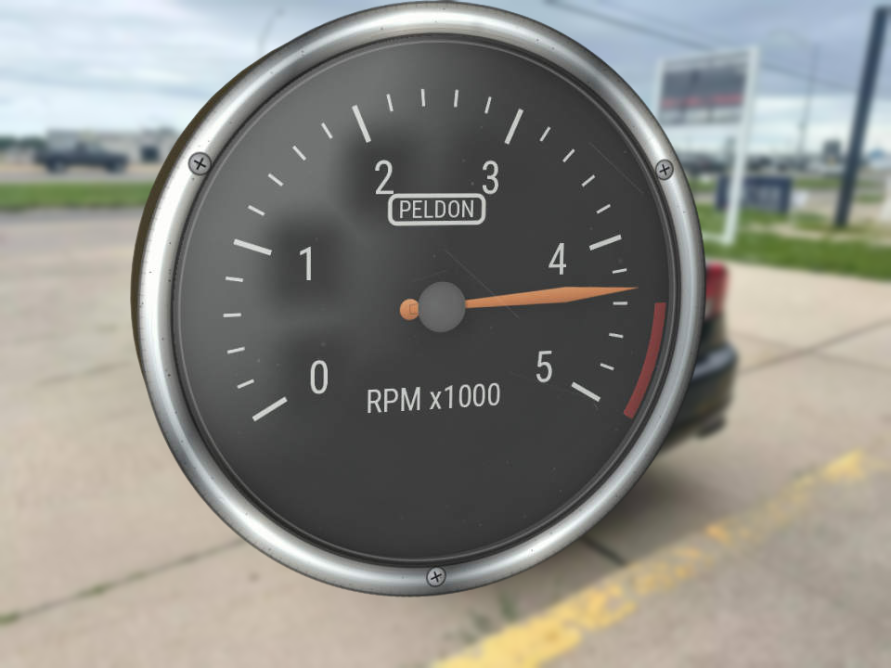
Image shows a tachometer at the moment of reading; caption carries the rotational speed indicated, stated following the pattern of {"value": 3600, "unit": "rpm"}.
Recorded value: {"value": 4300, "unit": "rpm"}
